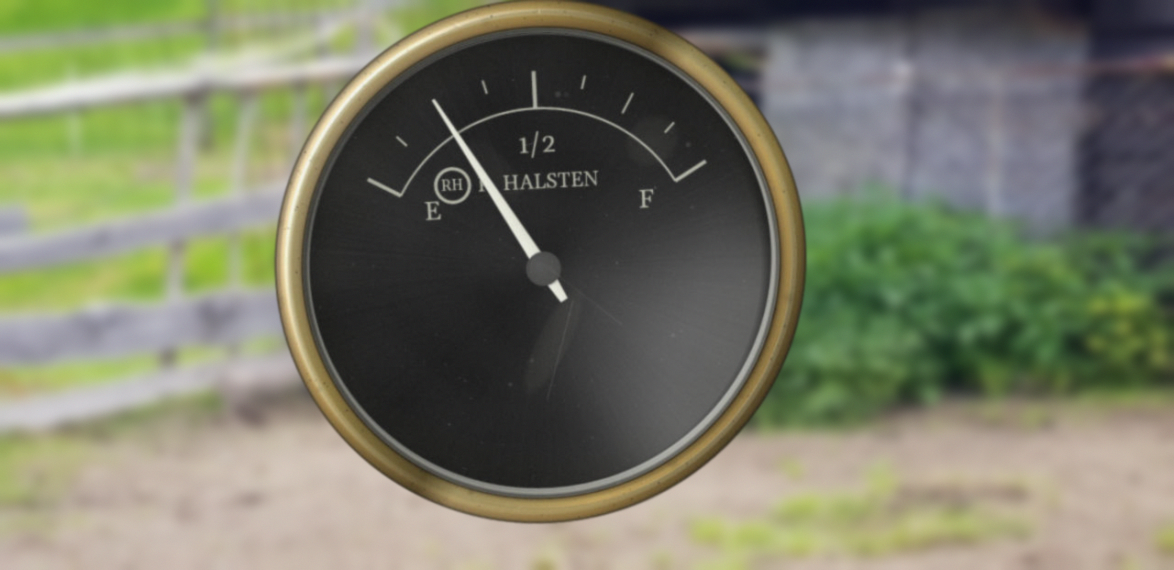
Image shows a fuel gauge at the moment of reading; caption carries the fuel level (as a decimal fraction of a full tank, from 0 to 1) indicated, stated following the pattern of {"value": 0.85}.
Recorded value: {"value": 0.25}
